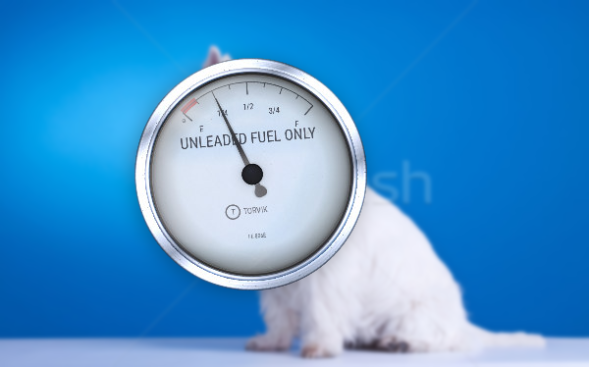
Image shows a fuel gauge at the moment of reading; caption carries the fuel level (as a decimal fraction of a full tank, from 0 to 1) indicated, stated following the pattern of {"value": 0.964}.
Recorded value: {"value": 0.25}
